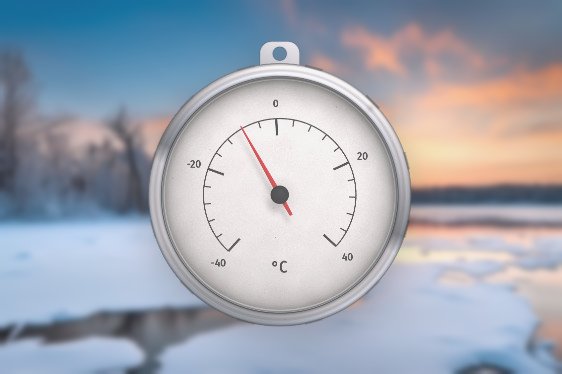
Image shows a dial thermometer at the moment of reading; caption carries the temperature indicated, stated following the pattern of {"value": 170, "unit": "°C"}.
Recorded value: {"value": -8, "unit": "°C"}
